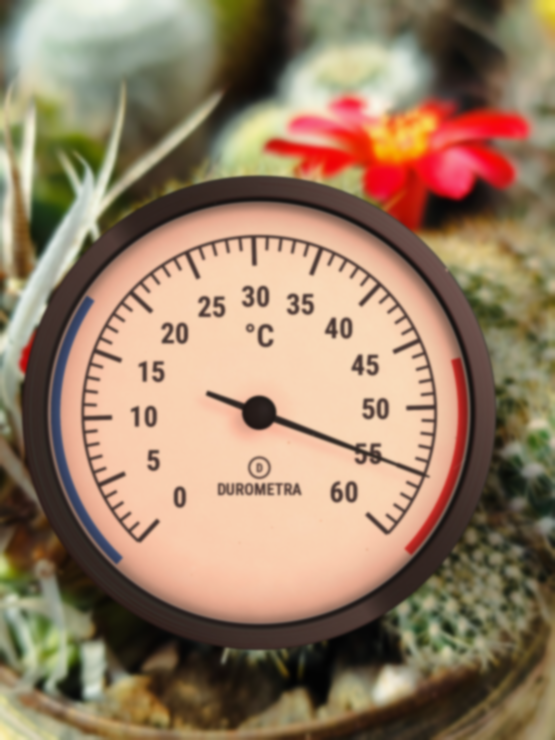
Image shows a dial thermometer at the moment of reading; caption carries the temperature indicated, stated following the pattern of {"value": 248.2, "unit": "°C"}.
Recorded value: {"value": 55, "unit": "°C"}
